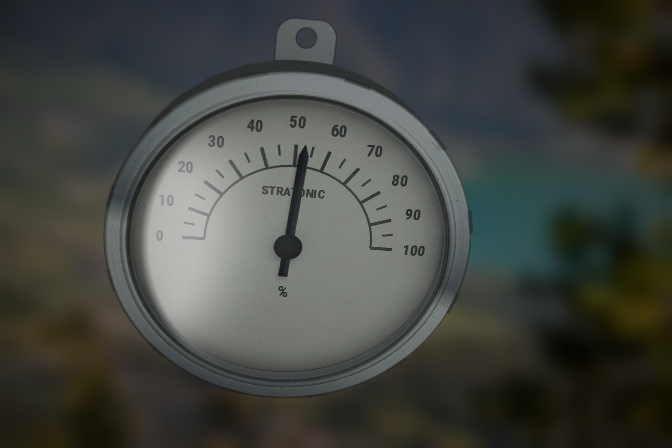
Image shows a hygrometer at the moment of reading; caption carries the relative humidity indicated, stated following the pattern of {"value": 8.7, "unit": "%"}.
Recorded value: {"value": 52.5, "unit": "%"}
